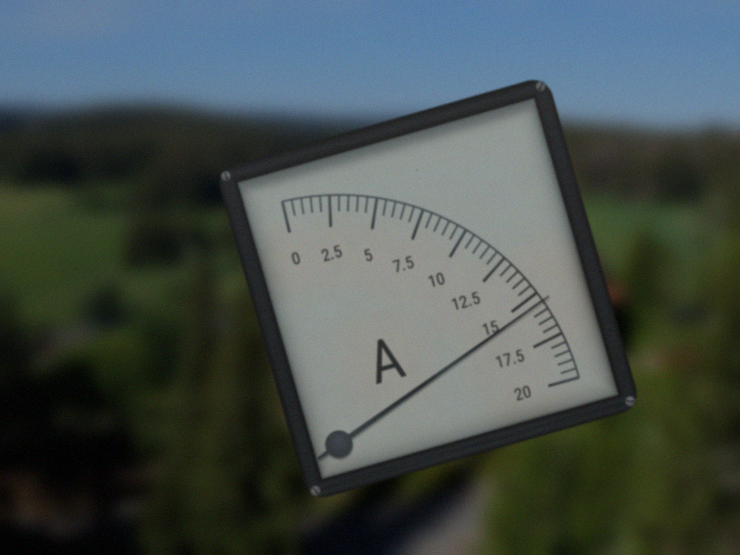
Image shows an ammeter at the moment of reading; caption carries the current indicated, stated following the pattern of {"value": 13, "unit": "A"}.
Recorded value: {"value": 15.5, "unit": "A"}
